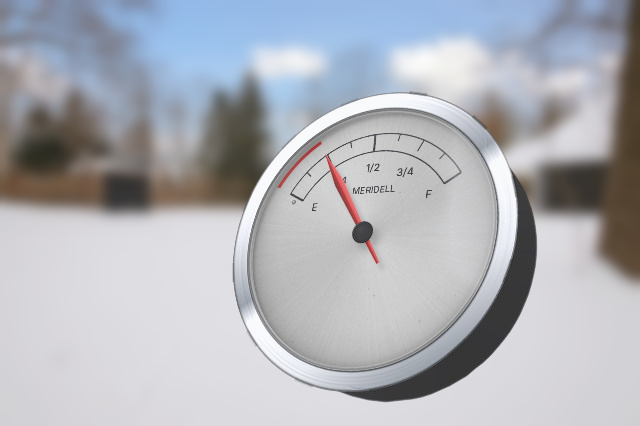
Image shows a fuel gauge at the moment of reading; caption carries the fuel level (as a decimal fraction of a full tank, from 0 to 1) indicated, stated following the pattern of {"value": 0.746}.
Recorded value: {"value": 0.25}
